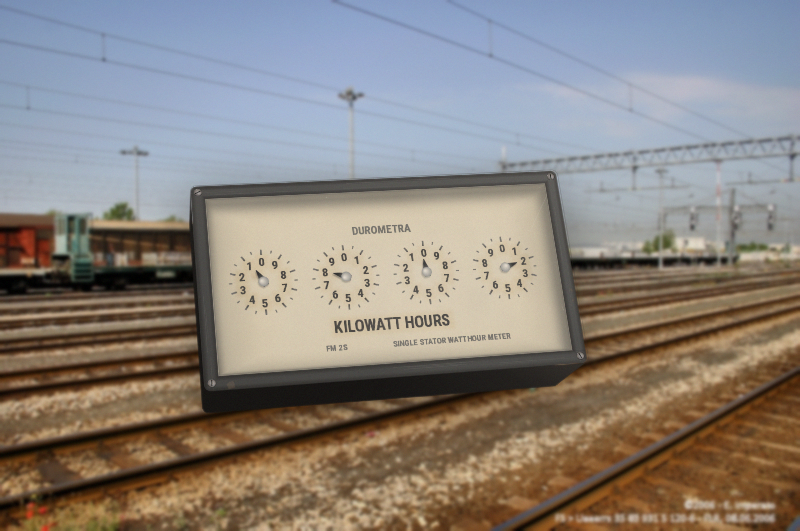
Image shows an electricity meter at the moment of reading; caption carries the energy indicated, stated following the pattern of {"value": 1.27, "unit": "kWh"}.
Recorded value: {"value": 802, "unit": "kWh"}
